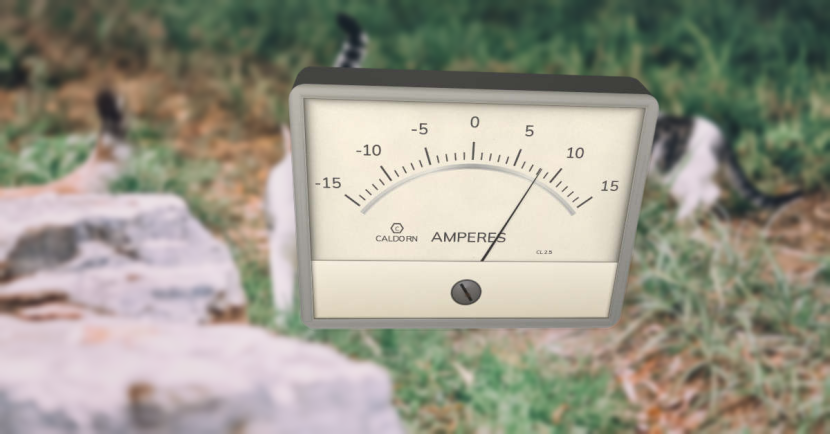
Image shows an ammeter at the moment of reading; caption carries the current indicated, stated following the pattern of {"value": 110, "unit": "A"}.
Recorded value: {"value": 8, "unit": "A"}
